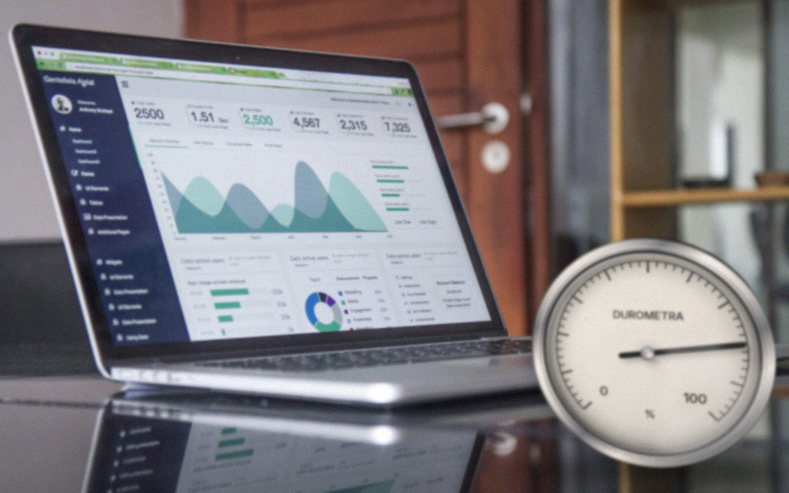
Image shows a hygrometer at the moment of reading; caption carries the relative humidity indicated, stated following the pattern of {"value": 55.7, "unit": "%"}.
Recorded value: {"value": 80, "unit": "%"}
